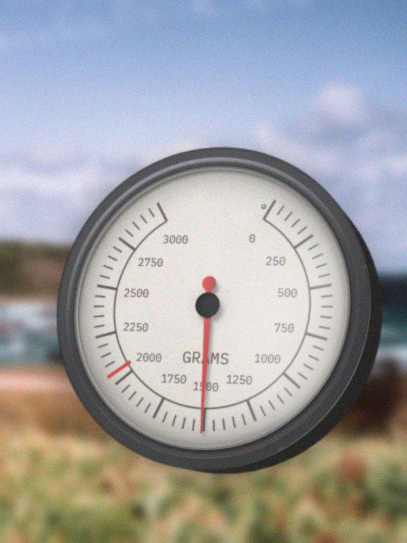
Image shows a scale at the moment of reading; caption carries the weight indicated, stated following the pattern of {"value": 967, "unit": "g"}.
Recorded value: {"value": 1500, "unit": "g"}
